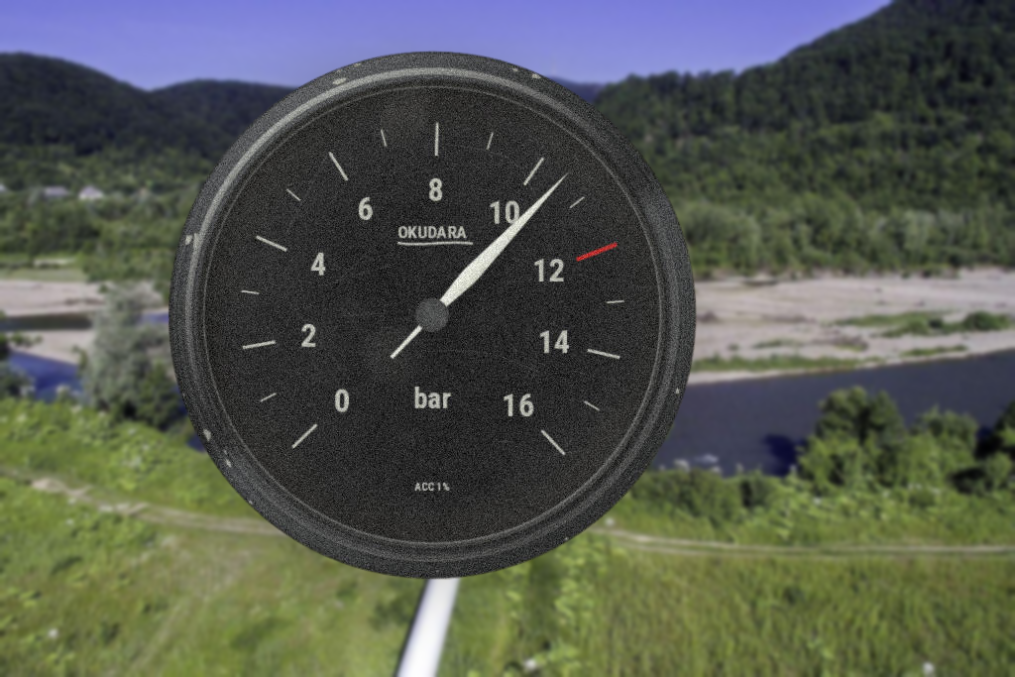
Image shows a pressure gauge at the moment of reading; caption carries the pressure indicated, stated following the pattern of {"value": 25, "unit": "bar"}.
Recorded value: {"value": 10.5, "unit": "bar"}
